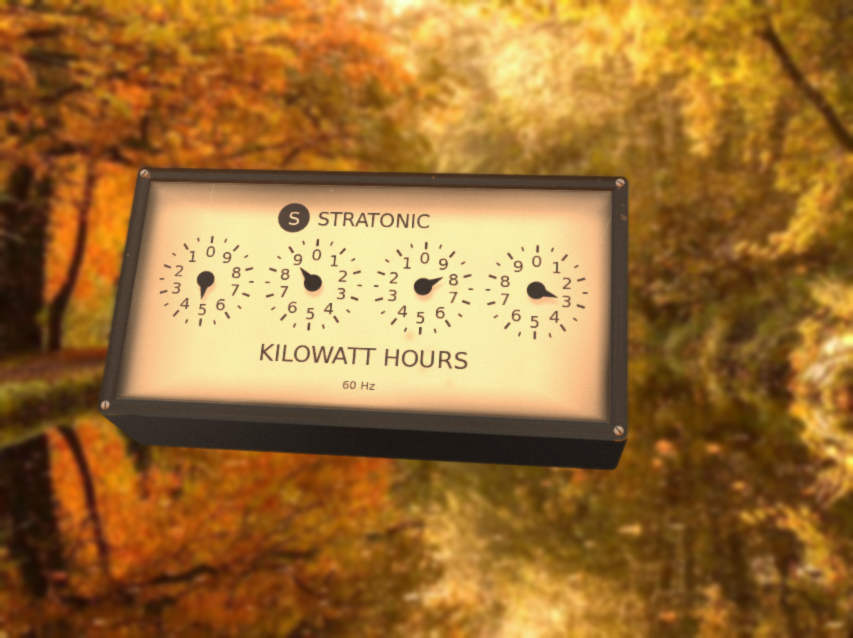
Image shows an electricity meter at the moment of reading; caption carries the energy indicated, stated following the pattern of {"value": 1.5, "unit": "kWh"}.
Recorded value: {"value": 4883, "unit": "kWh"}
